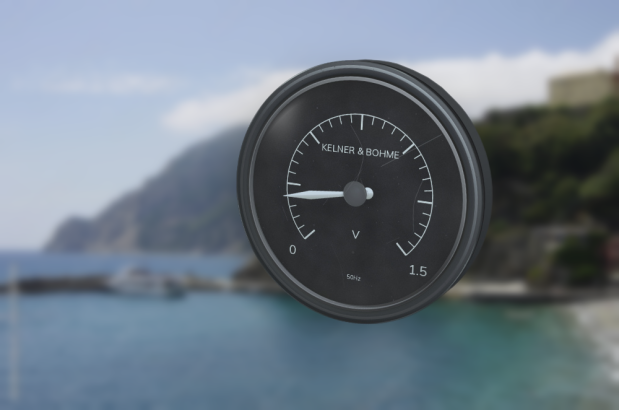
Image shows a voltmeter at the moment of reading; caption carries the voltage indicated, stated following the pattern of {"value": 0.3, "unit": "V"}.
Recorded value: {"value": 0.2, "unit": "V"}
